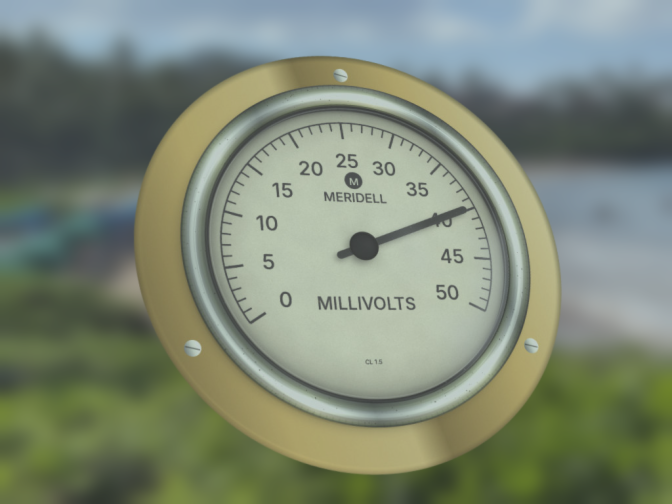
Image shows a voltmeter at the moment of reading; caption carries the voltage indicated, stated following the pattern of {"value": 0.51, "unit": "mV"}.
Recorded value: {"value": 40, "unit": "mV"}
